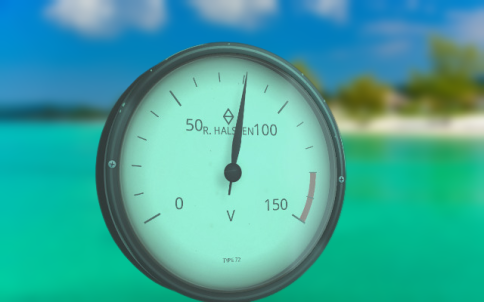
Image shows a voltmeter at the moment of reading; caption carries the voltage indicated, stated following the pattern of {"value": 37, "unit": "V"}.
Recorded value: {"value": 80, "unit": "V"}
